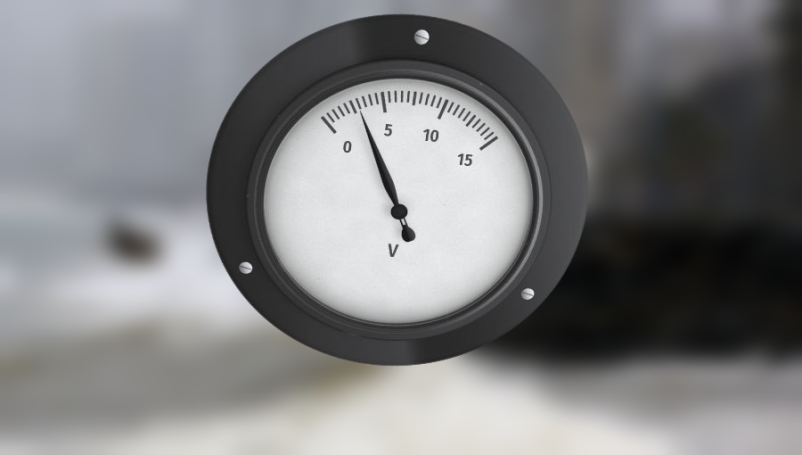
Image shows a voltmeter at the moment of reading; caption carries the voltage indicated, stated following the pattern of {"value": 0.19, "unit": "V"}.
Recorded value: {"value": 3, "unit": "V"}
